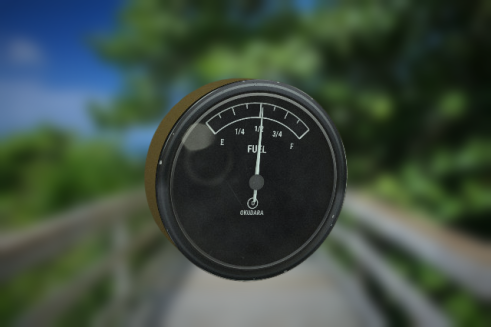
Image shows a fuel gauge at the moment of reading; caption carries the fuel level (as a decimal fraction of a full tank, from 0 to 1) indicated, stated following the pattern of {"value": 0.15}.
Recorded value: {"value": 0.5}
